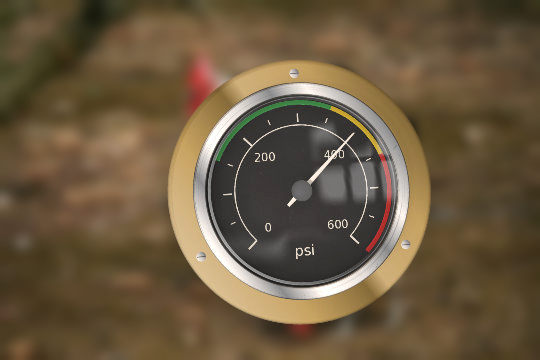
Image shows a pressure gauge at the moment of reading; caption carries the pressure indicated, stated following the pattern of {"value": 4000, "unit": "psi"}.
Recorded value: {"value": 400, "unit": "psi"}
